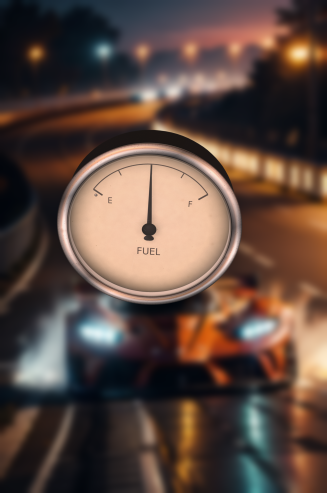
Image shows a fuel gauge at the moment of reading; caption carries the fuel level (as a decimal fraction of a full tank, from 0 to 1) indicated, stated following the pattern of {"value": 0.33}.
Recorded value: {"value": 0.5}
